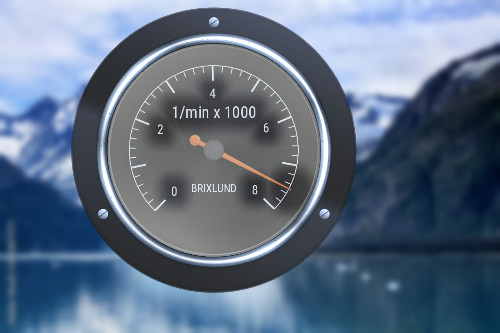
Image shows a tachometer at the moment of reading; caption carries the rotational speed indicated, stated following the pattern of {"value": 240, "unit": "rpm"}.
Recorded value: {"value": 7500, "unit": "rpm"}
